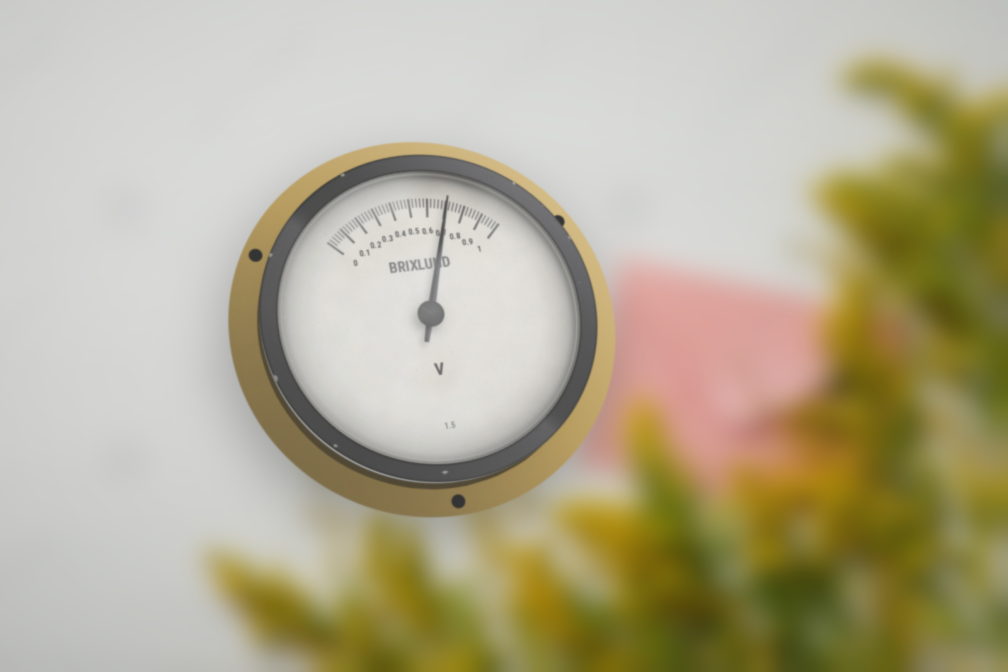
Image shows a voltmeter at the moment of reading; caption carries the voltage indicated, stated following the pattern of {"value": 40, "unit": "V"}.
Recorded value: {"value": 0.7, "unit": "V"}
